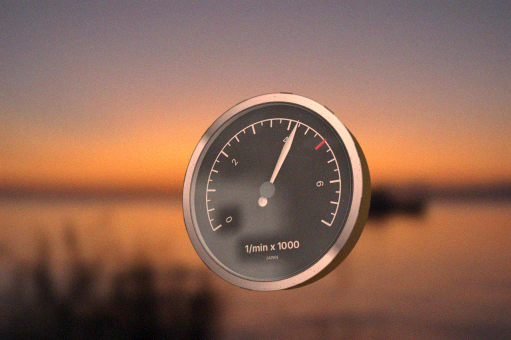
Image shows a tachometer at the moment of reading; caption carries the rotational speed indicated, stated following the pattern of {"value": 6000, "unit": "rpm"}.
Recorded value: {"value": 4250, "unit": "rpm"}
